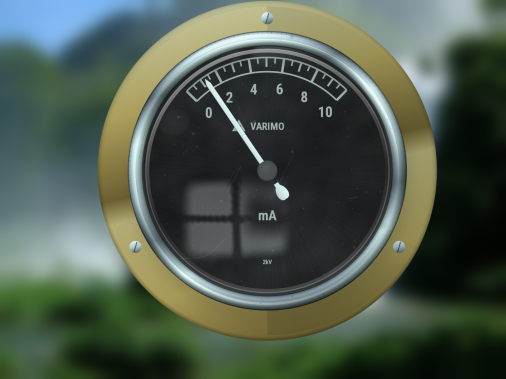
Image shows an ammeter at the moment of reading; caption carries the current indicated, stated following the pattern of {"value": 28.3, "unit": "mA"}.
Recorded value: {"value": 1.25, "unit": "mA"}
